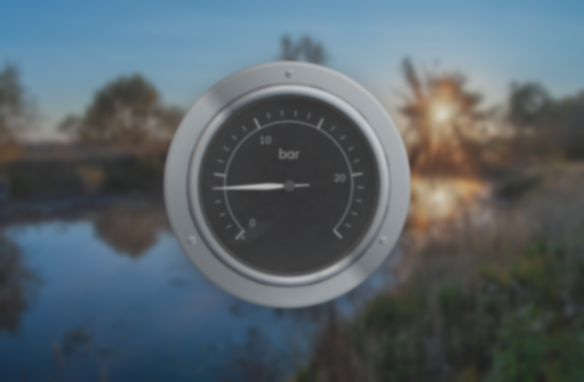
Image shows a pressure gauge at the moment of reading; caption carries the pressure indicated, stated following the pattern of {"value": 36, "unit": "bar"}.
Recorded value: {"value": 4, "unit": "bar"}
